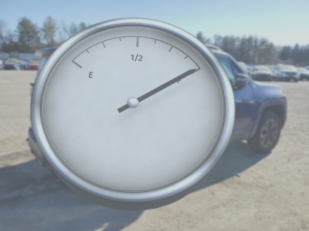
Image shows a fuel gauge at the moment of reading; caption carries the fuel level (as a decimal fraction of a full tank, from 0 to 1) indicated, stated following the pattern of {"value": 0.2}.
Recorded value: {"value": 1}
